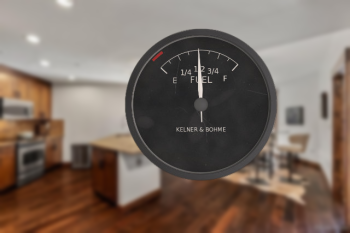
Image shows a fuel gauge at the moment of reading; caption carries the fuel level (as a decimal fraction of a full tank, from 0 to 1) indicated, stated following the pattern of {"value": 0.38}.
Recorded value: {"value": 0.5}
